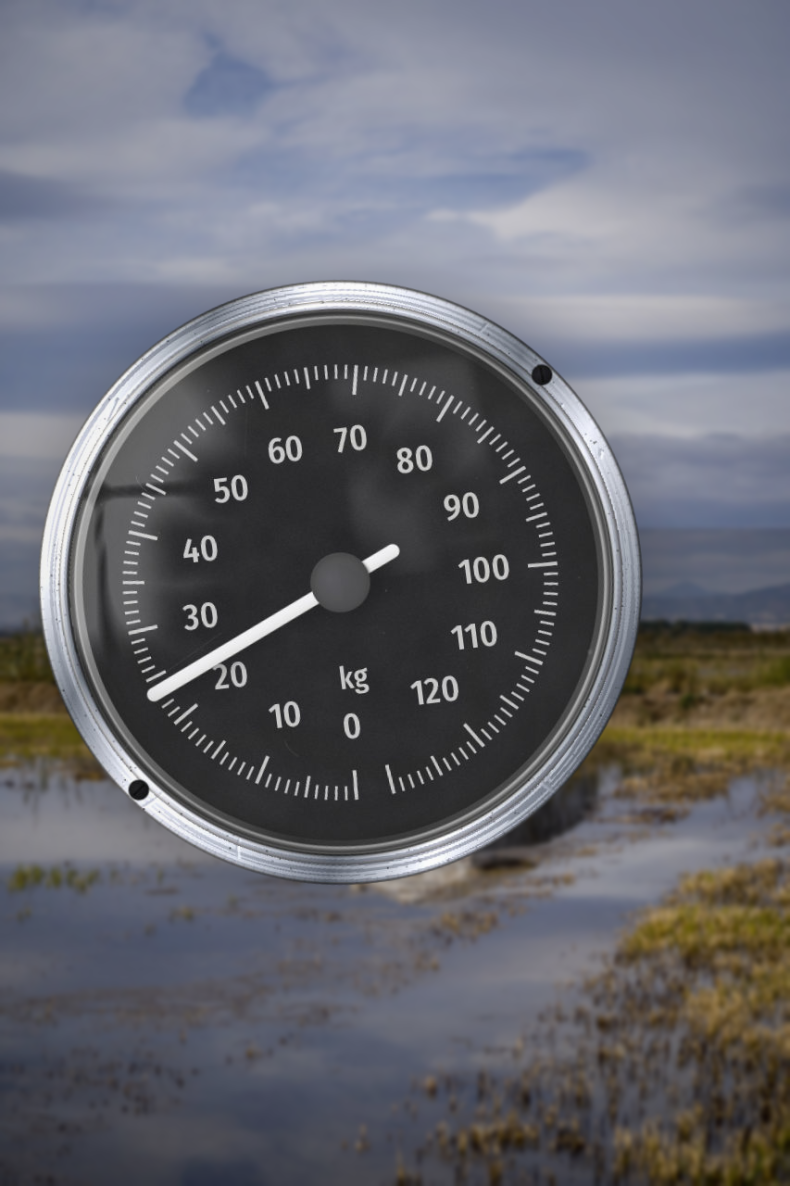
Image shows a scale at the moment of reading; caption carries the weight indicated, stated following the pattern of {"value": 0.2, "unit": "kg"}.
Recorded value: {"value": 23.5, "unit": "kg"}
